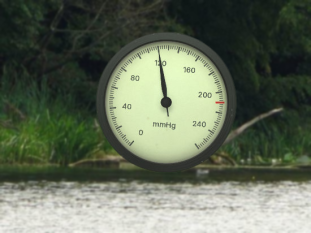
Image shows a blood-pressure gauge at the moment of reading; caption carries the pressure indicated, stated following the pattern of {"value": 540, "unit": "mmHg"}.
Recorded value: {"value": 120, "unit": "mmHg"}
